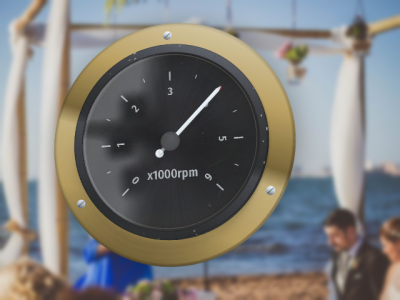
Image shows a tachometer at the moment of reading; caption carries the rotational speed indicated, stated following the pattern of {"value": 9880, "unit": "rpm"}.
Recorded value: {"value": 4000, "unit": "rpm"}
